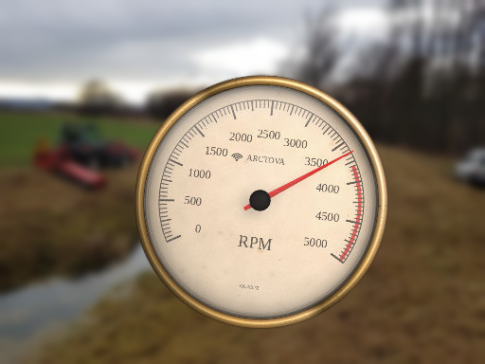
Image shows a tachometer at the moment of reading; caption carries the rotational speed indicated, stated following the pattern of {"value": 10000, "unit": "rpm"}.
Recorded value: {"value": 3650, "unit": "rpm"}
